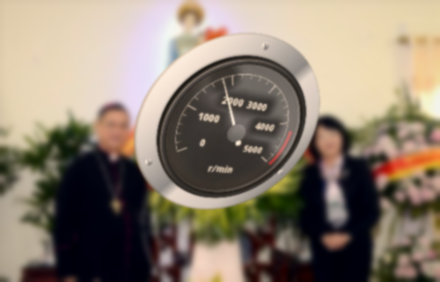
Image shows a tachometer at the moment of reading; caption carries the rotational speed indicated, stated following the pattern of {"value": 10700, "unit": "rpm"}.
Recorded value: {"value": 1800, "unit": "rpm"}
